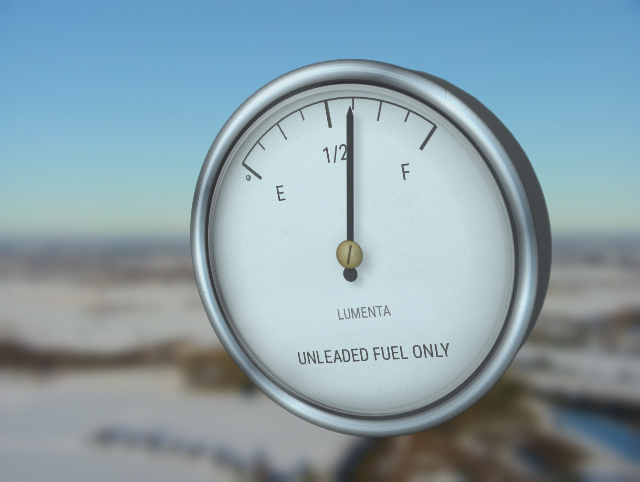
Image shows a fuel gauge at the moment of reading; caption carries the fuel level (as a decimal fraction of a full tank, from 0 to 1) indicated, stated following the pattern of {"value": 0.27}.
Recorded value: {"value": 0.625}
